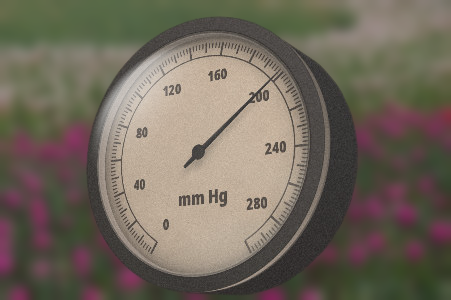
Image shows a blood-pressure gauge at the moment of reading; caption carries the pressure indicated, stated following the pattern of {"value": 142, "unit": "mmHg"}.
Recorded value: {"value": 200, "unit": "mmHg"}
